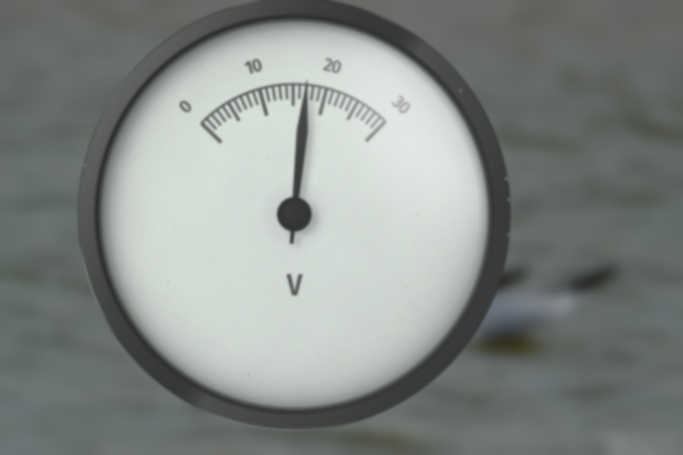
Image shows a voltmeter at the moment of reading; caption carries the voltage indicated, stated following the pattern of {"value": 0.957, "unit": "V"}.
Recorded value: {"value": 17, "unit": "V"}
